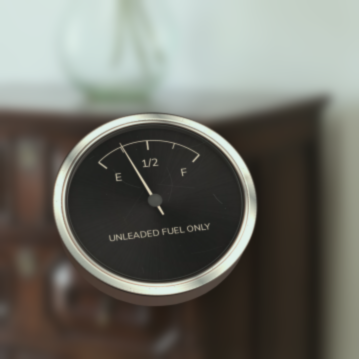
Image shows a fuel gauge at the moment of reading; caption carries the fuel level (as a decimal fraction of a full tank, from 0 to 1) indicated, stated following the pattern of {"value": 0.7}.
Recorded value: {"value": 0.25}
